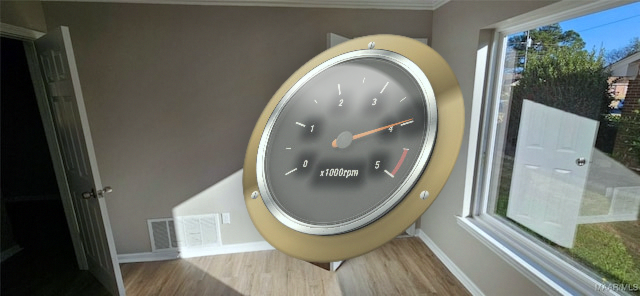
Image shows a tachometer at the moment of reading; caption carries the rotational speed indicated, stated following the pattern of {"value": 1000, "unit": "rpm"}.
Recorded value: {"value": 4000, "unit": "rpm"}
